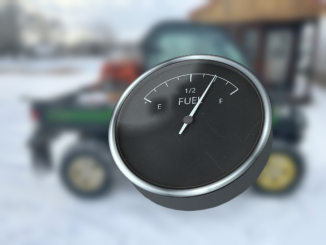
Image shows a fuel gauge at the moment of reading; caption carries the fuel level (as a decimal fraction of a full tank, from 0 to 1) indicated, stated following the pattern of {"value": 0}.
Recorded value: {"value": 0.75}
